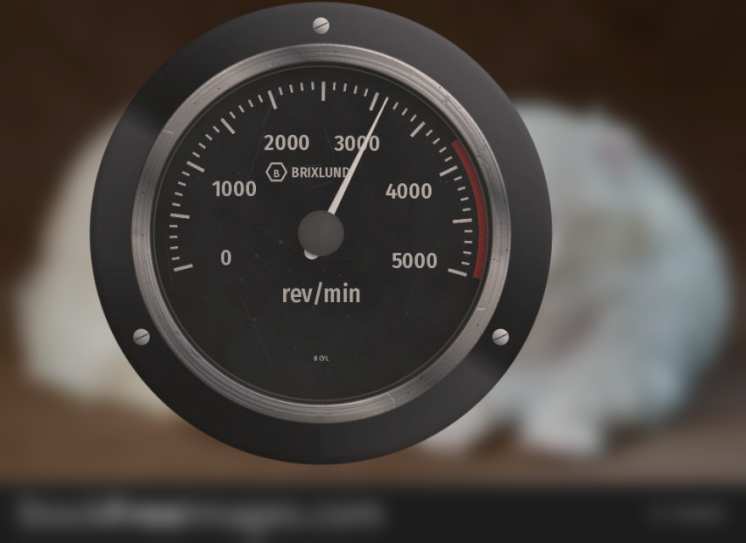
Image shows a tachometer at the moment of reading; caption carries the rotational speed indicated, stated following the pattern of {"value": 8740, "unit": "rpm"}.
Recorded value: {"value": 3100, "unit": "rpm"}
